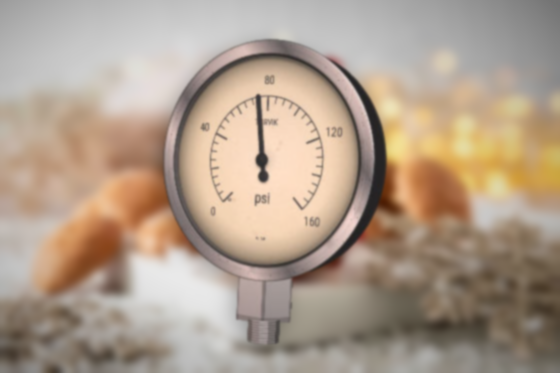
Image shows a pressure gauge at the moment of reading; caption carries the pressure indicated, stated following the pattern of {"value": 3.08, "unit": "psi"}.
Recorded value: {"value": 75, "unit": "psi"}
